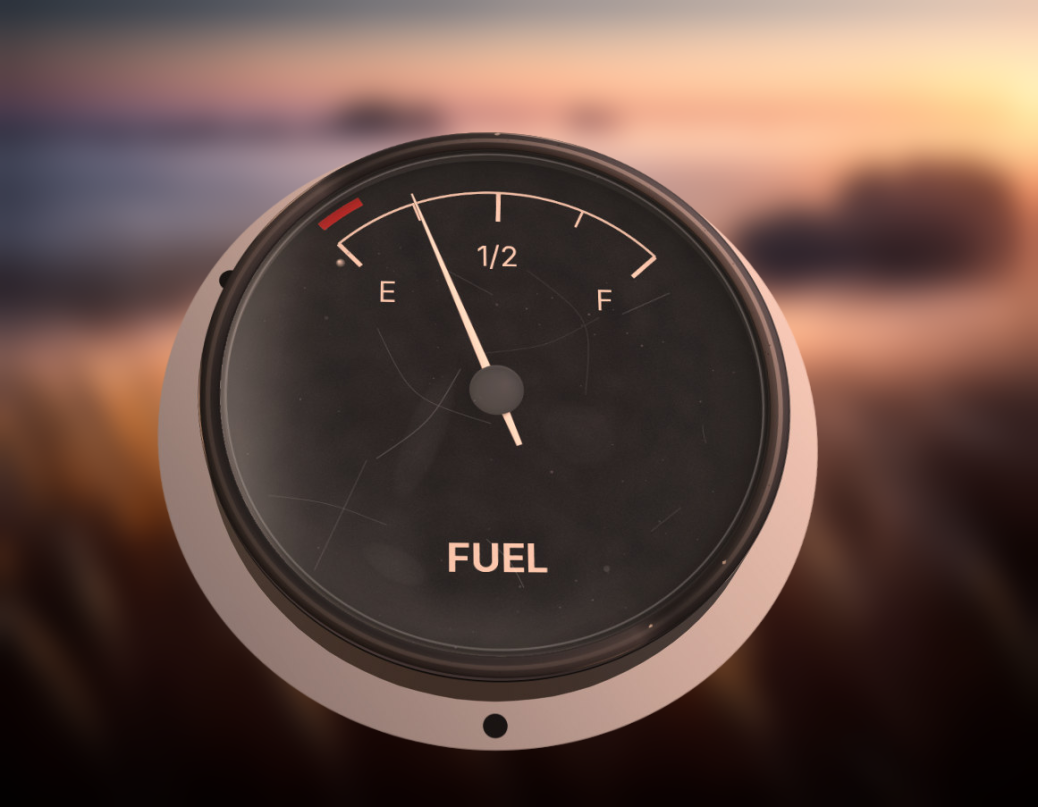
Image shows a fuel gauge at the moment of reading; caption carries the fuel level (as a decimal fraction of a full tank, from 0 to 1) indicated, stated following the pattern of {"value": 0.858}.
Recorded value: {"value": 0.25}
